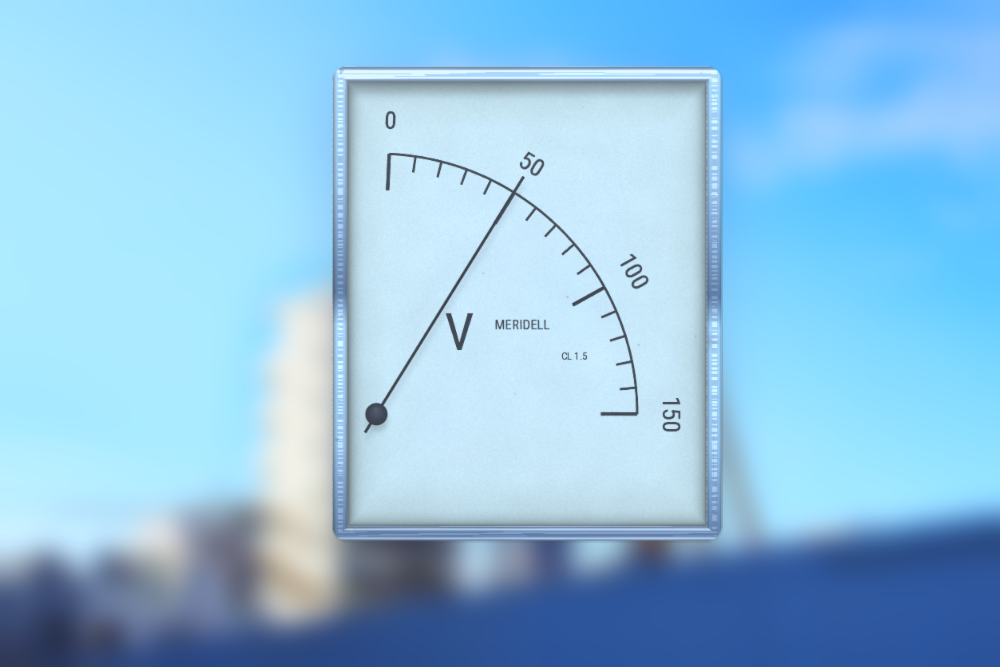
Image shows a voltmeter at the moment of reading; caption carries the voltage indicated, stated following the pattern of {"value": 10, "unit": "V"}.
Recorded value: {"value": 50, "unit": "V"}
